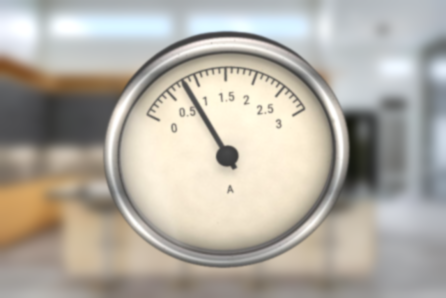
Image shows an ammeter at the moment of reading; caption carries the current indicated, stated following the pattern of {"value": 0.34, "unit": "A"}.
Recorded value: {"value": 0.8, "unit": "A"}
